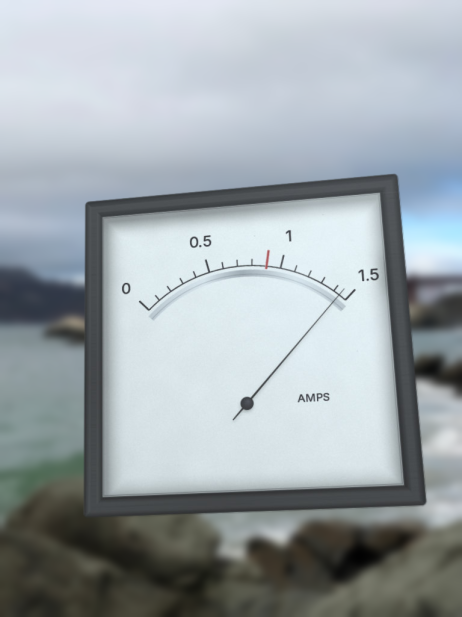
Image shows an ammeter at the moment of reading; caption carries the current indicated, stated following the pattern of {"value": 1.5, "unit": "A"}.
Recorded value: {"value": 1.45, "unit": "A"}
